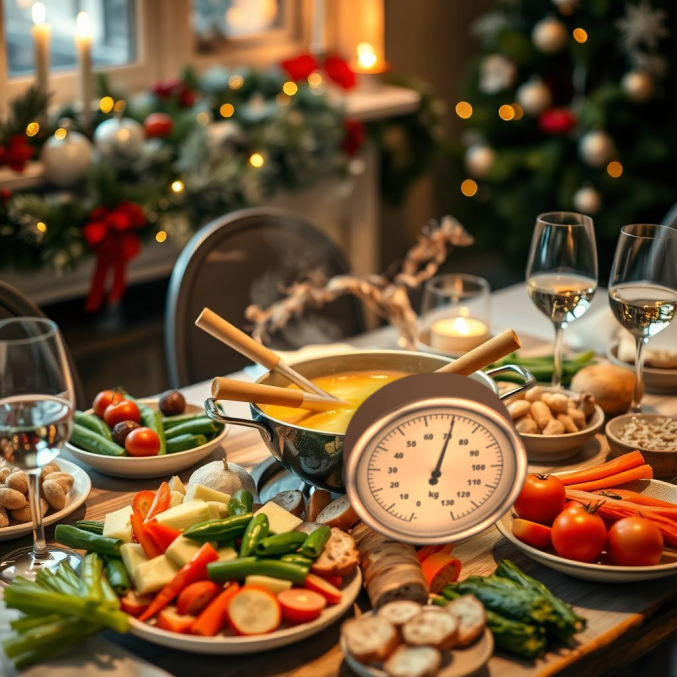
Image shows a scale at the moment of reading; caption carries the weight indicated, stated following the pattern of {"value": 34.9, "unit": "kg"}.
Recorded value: {"value": 70, "unit": "kg"}
